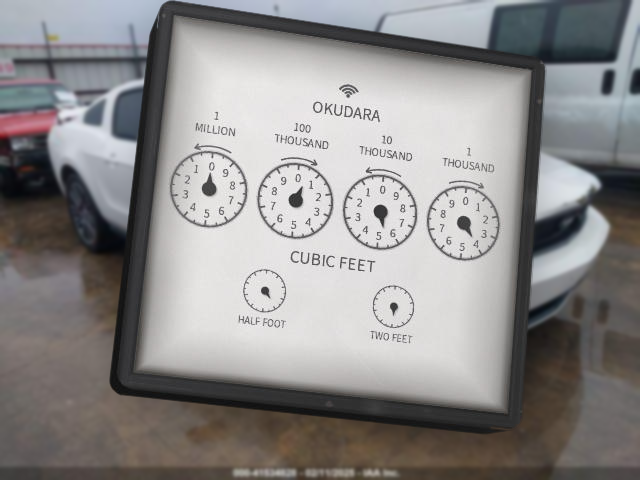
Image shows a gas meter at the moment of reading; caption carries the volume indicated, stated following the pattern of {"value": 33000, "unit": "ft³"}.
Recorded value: {"value": 5400, "unit": "ft³"}
